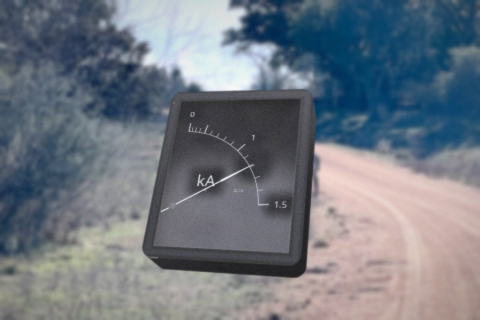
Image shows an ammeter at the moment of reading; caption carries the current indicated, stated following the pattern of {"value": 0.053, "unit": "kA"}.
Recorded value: {"value": 1.2, "unit": "kA"}
